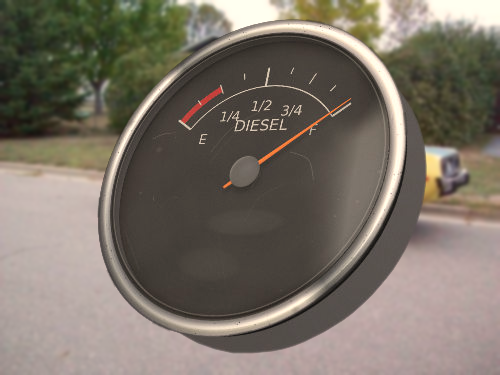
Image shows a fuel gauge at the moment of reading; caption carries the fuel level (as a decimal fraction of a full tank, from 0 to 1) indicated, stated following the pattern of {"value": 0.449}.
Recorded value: {"value": 1}
